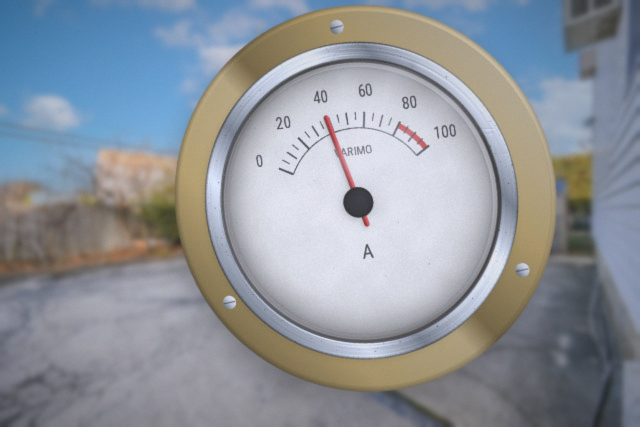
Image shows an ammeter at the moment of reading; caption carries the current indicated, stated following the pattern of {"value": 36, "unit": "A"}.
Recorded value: {"value": 40, "unit": "A"}
